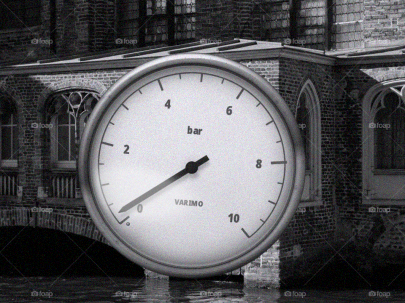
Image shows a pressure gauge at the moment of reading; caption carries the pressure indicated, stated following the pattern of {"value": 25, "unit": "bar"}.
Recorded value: {"value": 0.25, "unit": "bar"}
